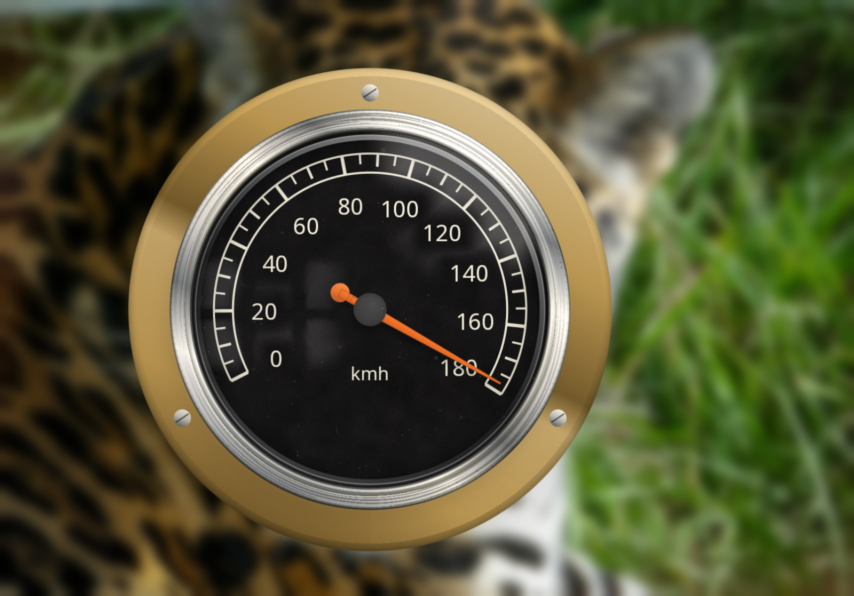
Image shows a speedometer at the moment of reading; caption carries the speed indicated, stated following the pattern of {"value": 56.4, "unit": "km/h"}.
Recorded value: {"value": 177.5, "unit": "km/h"}
